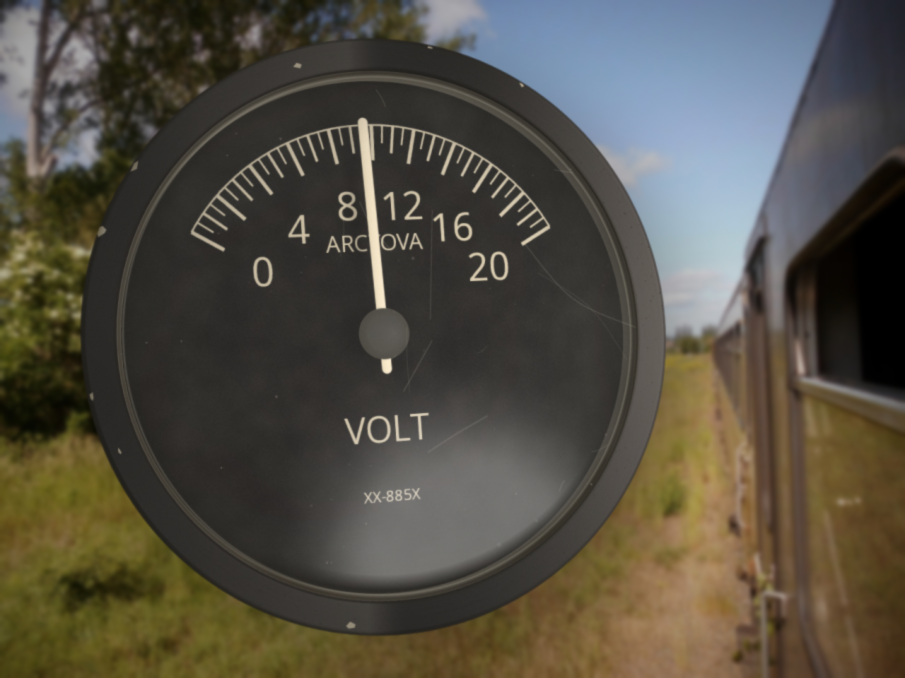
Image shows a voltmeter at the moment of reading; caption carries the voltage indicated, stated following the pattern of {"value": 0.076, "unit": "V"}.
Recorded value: {"value": 9.5, "unit": "V"}
